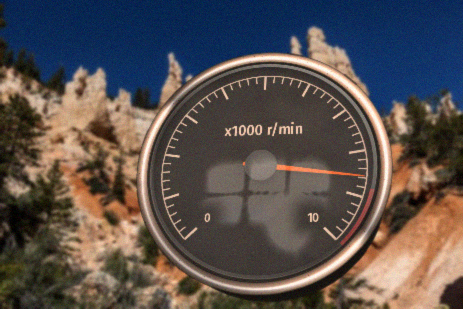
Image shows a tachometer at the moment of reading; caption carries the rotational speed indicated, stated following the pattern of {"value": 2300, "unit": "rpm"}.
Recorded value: {"value": 8600, "unit": "rpm"}
